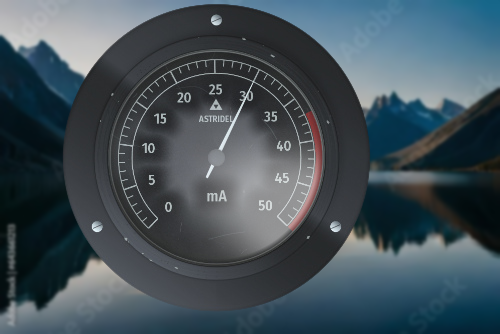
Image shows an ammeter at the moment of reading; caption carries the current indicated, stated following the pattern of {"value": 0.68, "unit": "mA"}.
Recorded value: {"value": 30, "unit": "mA"}
